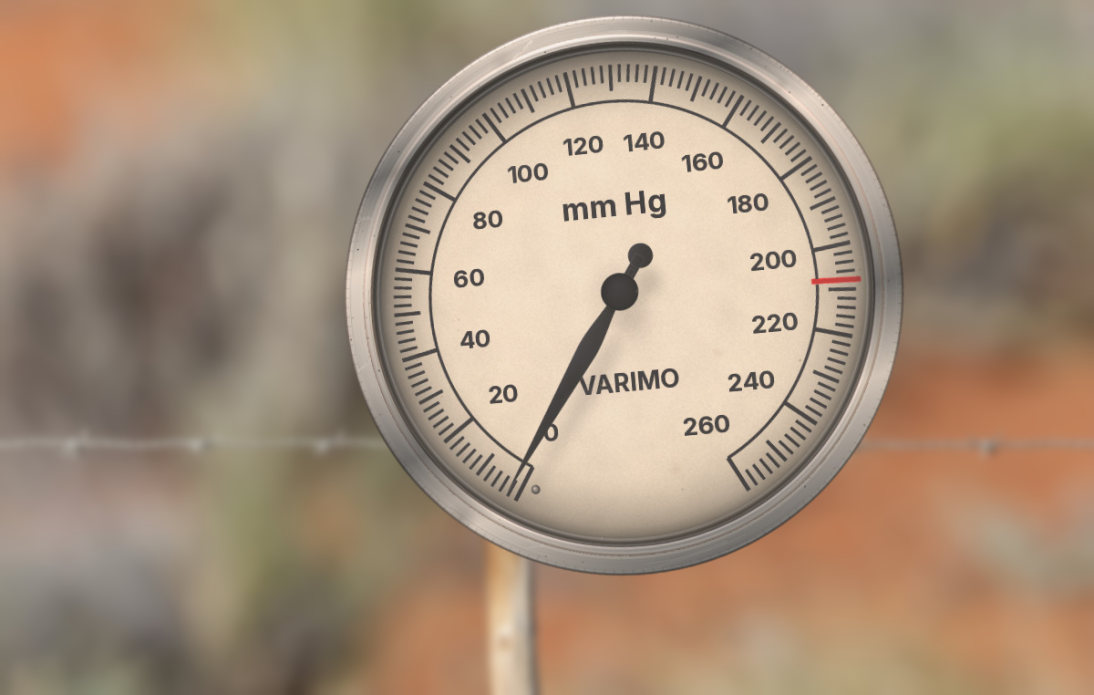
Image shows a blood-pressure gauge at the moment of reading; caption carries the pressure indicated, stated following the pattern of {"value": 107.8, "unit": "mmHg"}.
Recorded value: {"value": 2, "unit": "mmHg"}
